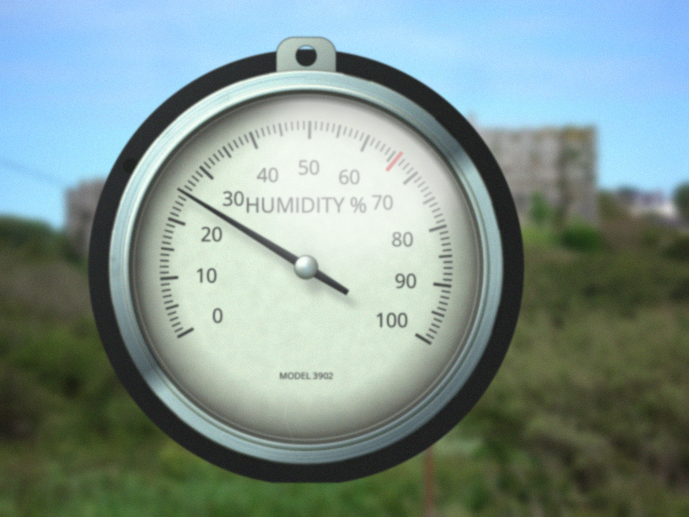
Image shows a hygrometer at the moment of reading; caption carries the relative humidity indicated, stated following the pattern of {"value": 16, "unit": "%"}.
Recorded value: {"value": 25, "unit": "%"}
